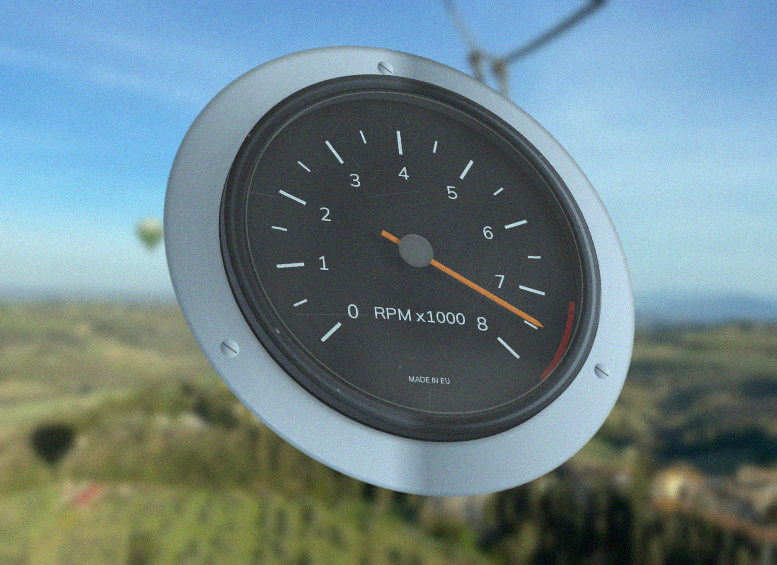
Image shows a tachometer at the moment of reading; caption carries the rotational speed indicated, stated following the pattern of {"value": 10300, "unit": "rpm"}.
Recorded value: {"value": 7500, "unit": "rpm"}
